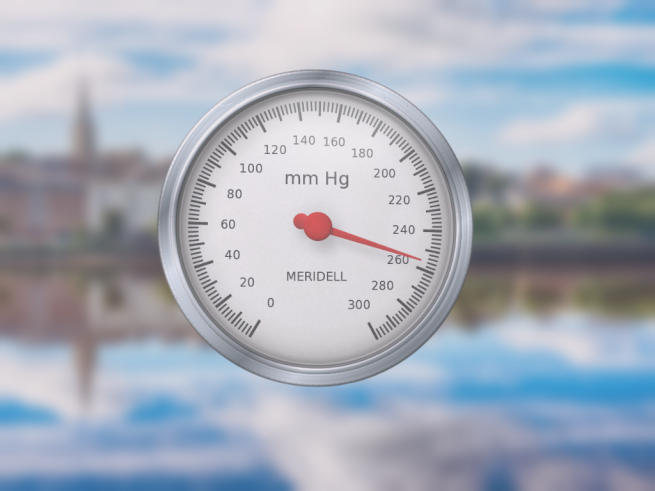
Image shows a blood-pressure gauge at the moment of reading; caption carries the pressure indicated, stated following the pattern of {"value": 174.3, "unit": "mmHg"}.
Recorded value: {"value": 256, "unit": "mmHg"}
